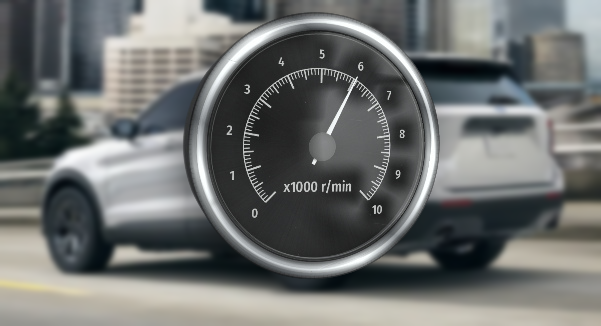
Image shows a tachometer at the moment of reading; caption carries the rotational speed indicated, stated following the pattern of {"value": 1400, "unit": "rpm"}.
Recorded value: {"value": 6000, "unit": "rpm"}
